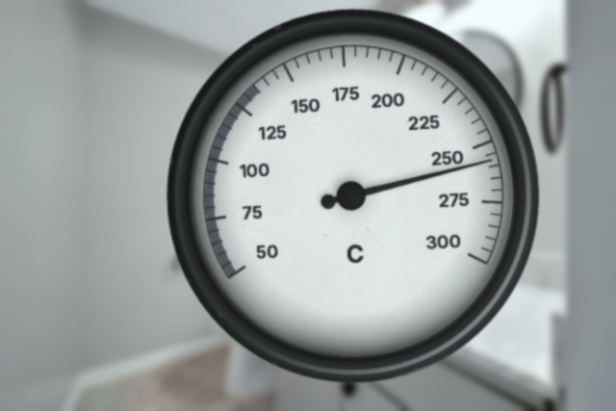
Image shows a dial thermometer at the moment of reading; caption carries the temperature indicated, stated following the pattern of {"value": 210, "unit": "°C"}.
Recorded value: {"value": 257.5, "unit": "°C"}
